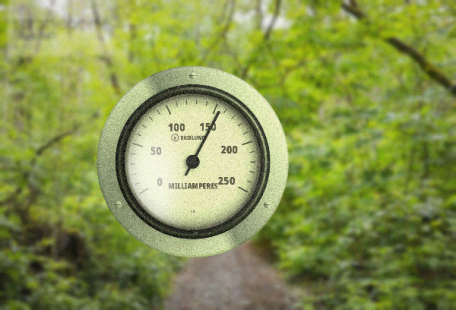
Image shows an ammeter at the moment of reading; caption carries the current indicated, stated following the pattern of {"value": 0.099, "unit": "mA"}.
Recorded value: {"value": 155, "unit": "mA"}
